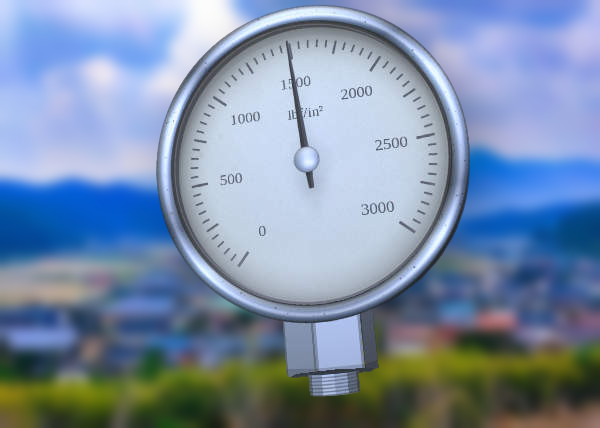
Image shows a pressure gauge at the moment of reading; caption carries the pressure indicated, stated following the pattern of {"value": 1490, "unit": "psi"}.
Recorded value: {"value": 1500, "unit": "psi"}
